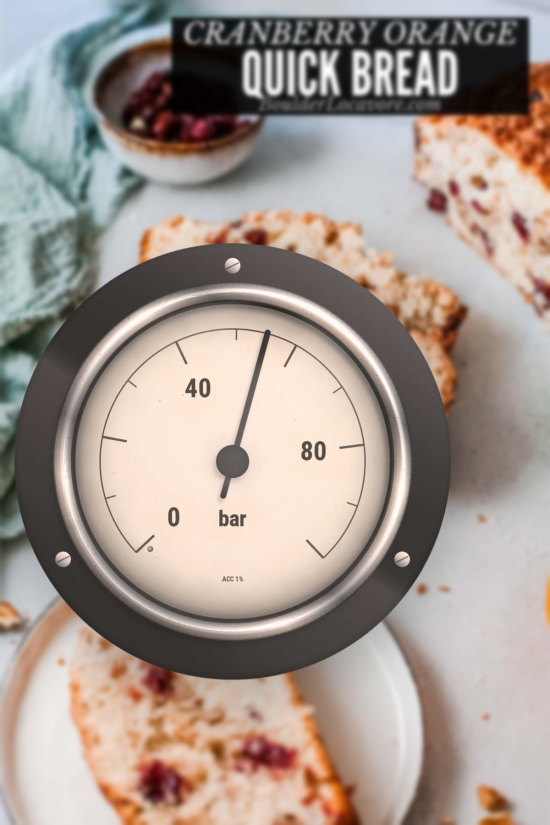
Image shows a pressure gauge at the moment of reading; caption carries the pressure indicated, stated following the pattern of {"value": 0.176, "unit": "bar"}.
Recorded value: {"value": 55, "unit": "bar"}
